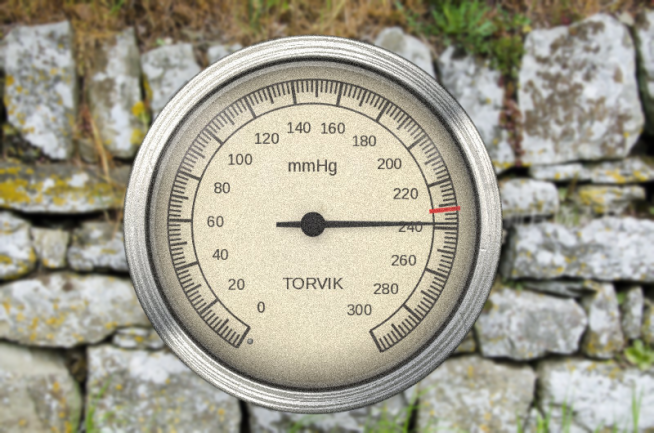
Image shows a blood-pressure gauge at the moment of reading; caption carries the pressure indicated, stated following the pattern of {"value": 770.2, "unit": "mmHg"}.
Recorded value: {"value": 238, "unit": "mmHg"}
